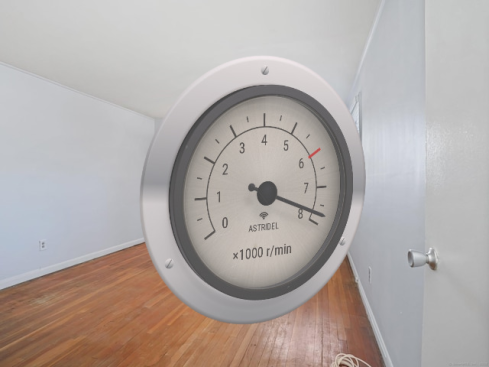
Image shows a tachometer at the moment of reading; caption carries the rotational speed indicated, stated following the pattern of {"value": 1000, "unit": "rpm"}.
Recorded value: {"value": 7750, "unit": "rpm"}
